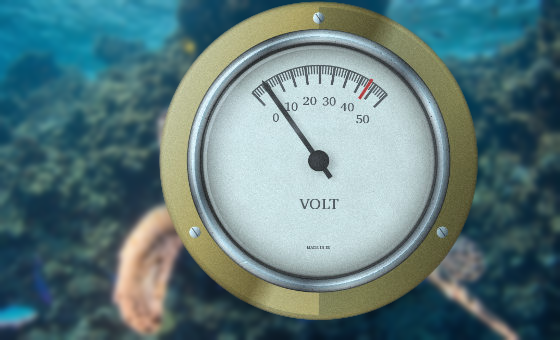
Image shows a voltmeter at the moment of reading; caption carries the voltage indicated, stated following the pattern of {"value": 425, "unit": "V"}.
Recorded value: {"value": 5, "unit": "V"}
